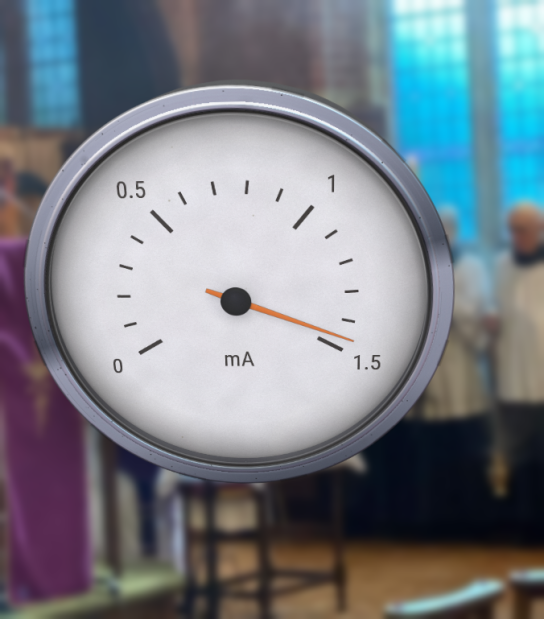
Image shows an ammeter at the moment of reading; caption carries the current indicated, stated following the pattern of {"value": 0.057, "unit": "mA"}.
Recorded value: {"value": 1.45, "unit": "mA"}
